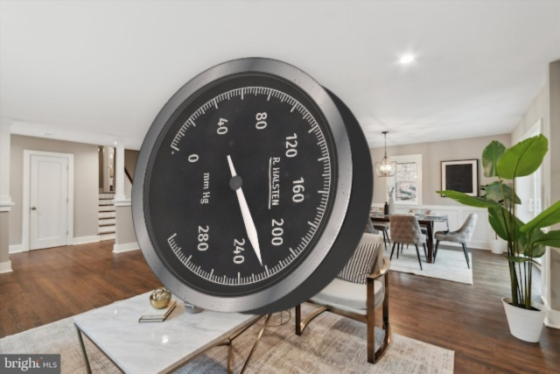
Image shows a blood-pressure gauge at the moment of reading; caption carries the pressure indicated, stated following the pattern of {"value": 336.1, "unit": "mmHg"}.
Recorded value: {"value": 220, "unit": "mmHg"}
